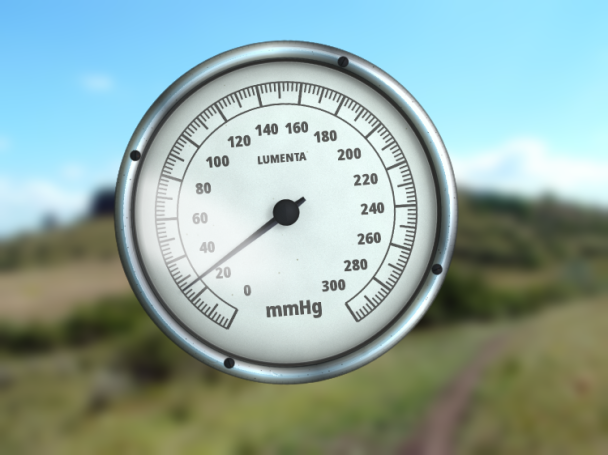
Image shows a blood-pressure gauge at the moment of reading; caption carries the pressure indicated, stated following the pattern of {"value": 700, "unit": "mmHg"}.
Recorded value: {"value": 26, "unit": "mmHg"}
